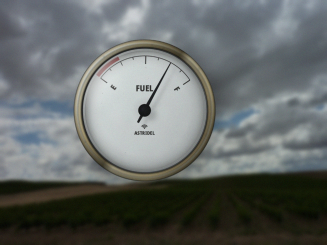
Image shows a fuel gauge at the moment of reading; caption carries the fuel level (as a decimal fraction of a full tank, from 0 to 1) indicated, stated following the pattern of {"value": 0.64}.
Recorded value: {"value": 0.75}
